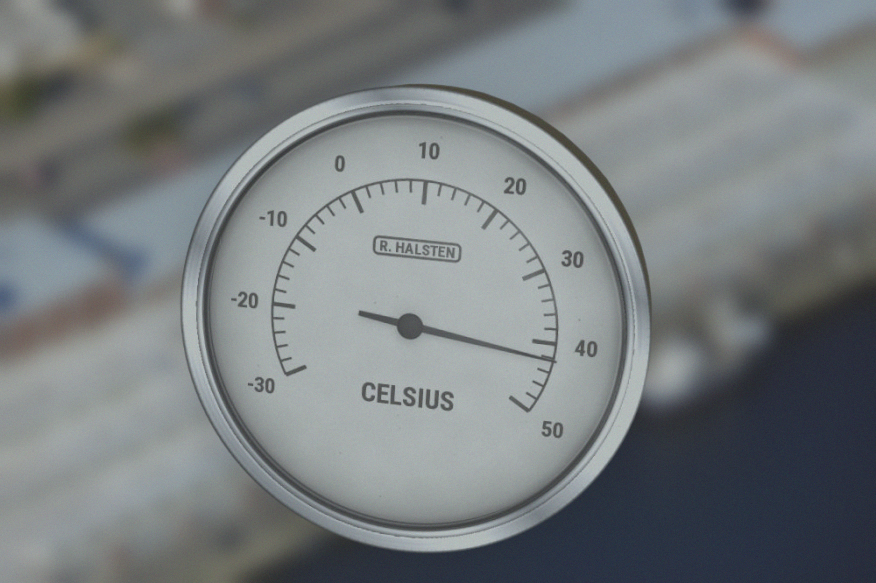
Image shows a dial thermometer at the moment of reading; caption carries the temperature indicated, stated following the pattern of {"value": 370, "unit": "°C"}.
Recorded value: {"value": 42, "unit": "°C"}
